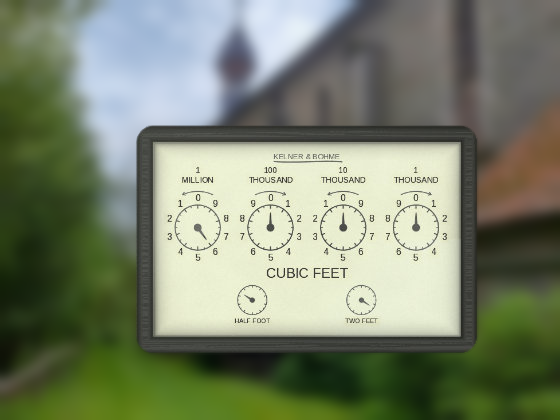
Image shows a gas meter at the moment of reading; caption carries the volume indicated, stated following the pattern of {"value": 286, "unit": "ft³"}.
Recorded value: {"value": 600000, "unit": "ft³"}
